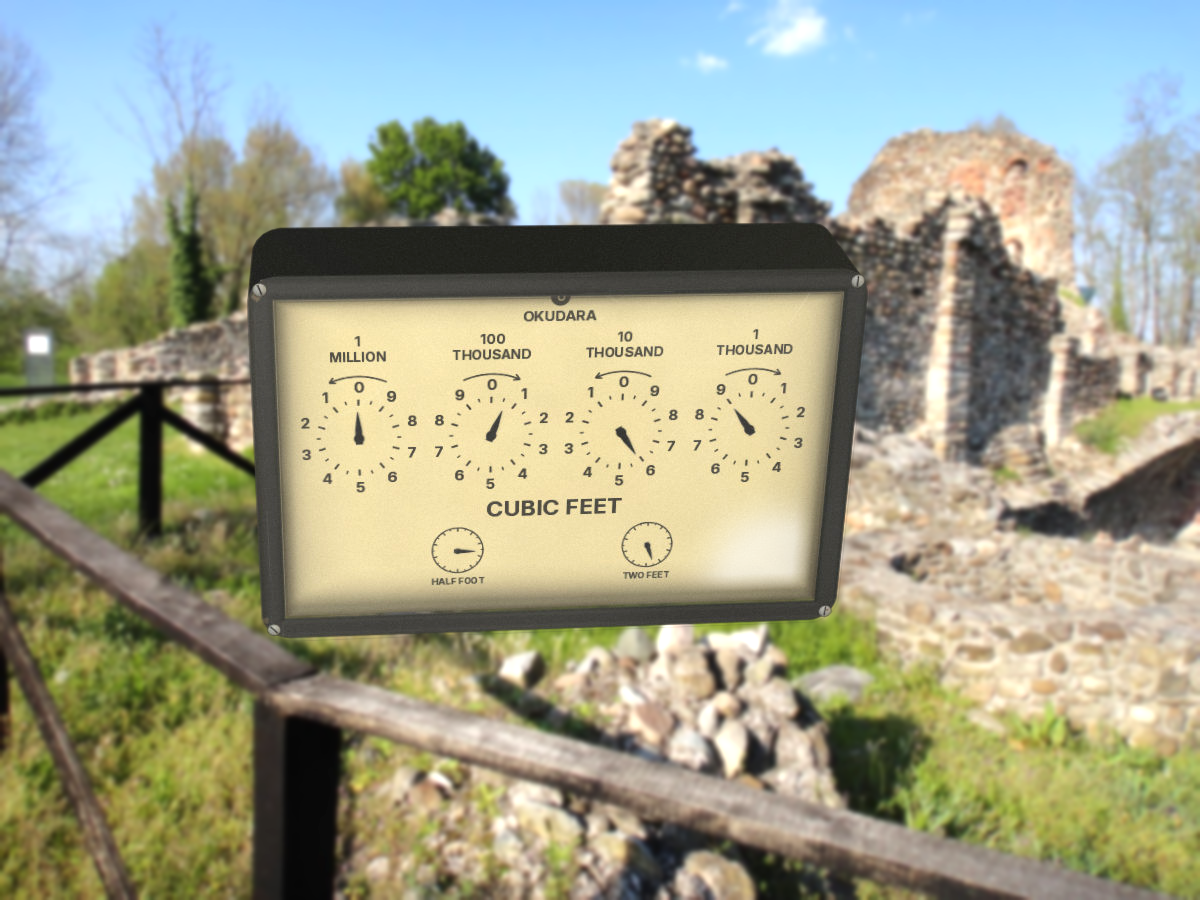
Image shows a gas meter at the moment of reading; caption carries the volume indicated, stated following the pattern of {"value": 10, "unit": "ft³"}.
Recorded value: {"value": 5900, "unit": "ft³"}
